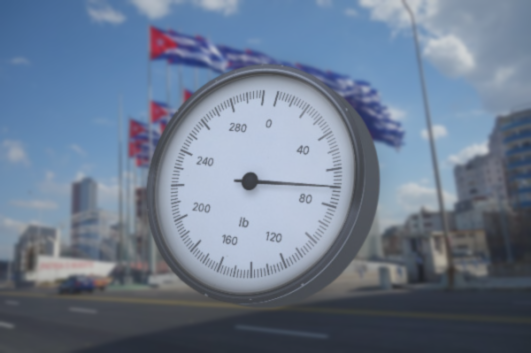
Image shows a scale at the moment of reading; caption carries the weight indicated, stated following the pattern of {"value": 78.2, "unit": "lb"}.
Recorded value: {"value": 70, "unit": "lb"}
